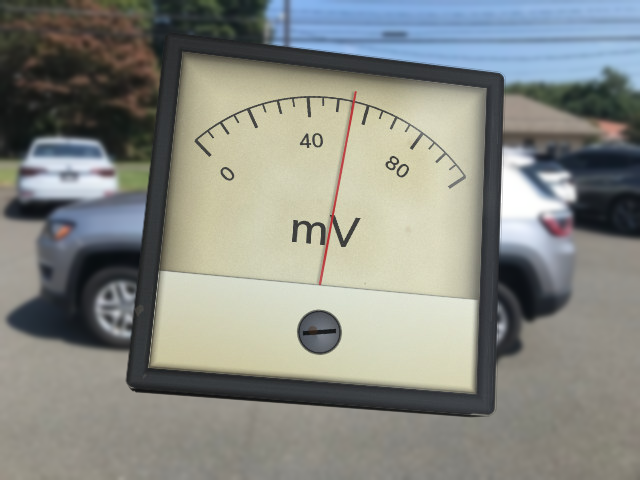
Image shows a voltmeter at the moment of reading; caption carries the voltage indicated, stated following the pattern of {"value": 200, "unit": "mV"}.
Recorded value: {"value": 55, "unit": "mV"}
